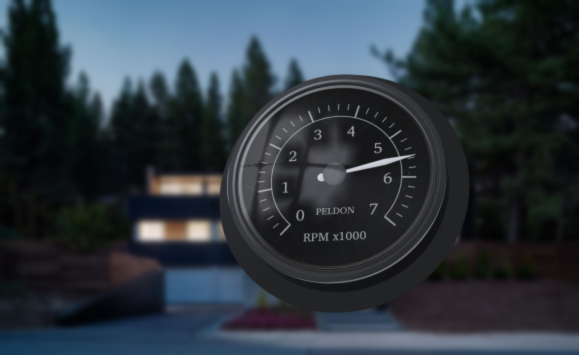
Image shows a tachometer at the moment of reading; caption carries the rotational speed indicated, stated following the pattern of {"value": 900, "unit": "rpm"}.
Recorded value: {"value": 5600, "unit": "rpm"}
